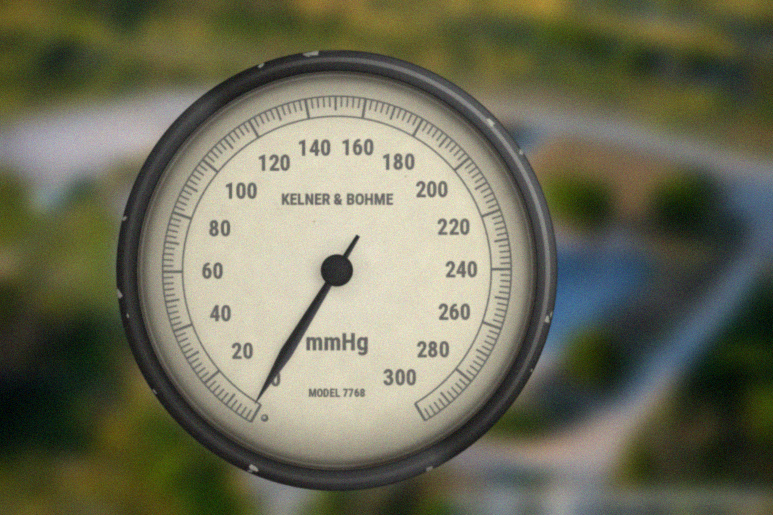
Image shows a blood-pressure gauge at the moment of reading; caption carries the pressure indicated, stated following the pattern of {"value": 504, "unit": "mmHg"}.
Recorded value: {"value": 2, "unit": "mmHg"}
